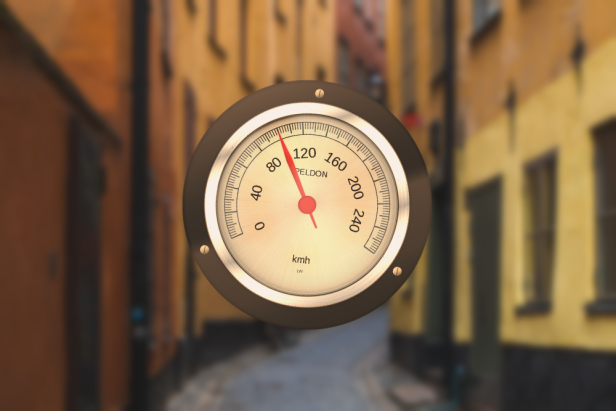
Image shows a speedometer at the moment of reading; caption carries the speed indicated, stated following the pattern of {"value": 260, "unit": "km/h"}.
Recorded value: {"value": 100, "unit": "km/h"}
